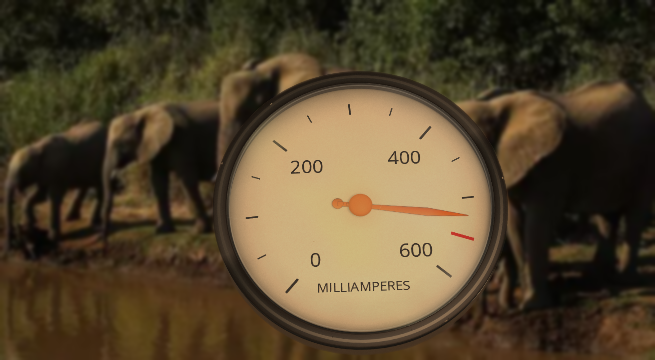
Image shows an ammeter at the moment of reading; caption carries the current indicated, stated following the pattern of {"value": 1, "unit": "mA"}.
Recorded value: {"value": 525, "unit": "mA"}
